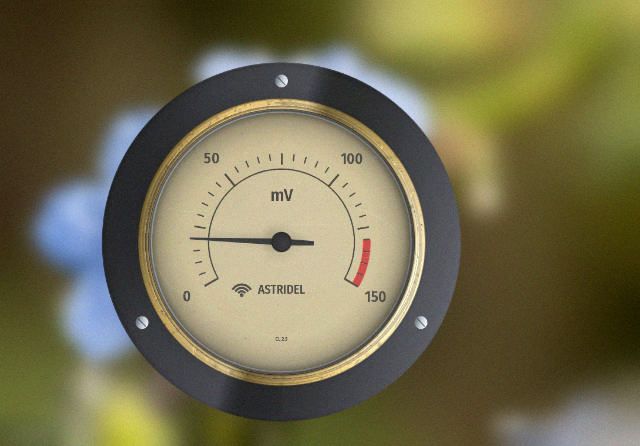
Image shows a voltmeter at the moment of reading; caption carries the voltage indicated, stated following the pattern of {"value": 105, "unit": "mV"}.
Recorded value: {"value": 20, "unit": "mV"}
